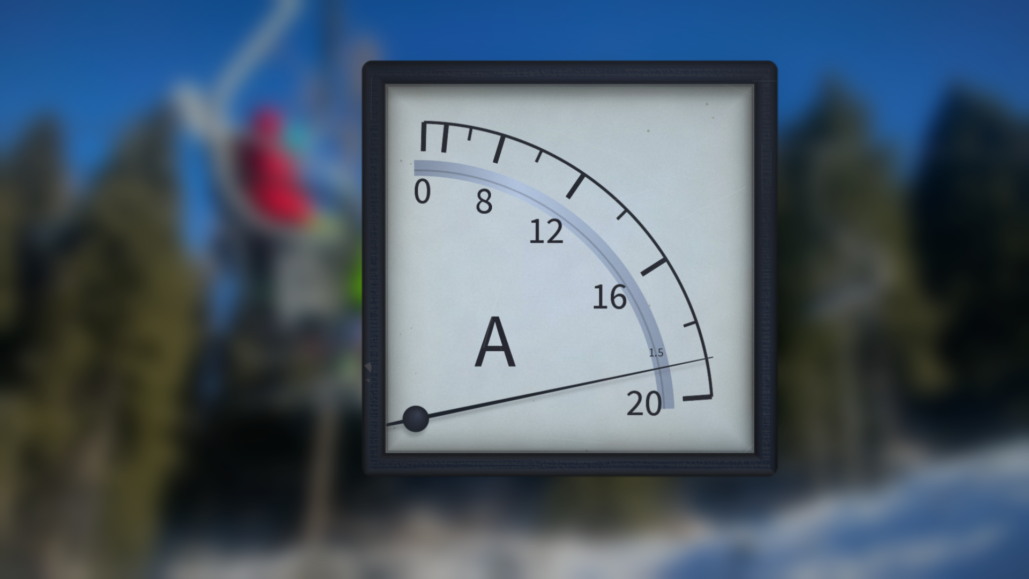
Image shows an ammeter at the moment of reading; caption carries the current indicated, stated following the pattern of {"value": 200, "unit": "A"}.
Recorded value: {"value": 19, "unit": "A"}
